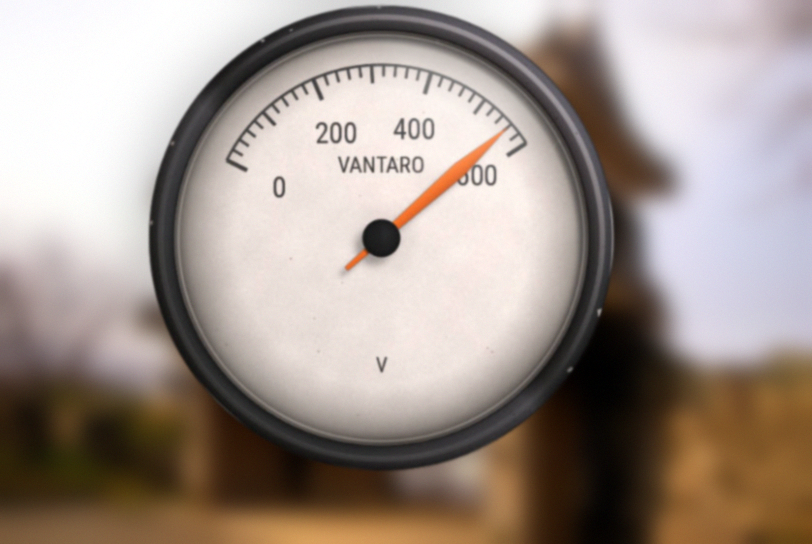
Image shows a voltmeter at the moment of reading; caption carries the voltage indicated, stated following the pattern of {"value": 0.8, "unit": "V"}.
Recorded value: {"value": 560, "unit": "V"}
